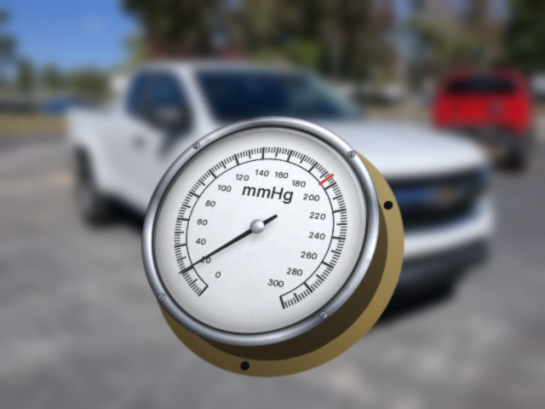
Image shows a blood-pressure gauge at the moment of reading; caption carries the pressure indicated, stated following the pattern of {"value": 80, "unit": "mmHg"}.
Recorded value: {"value": 20, "unit": "mmHg"}
